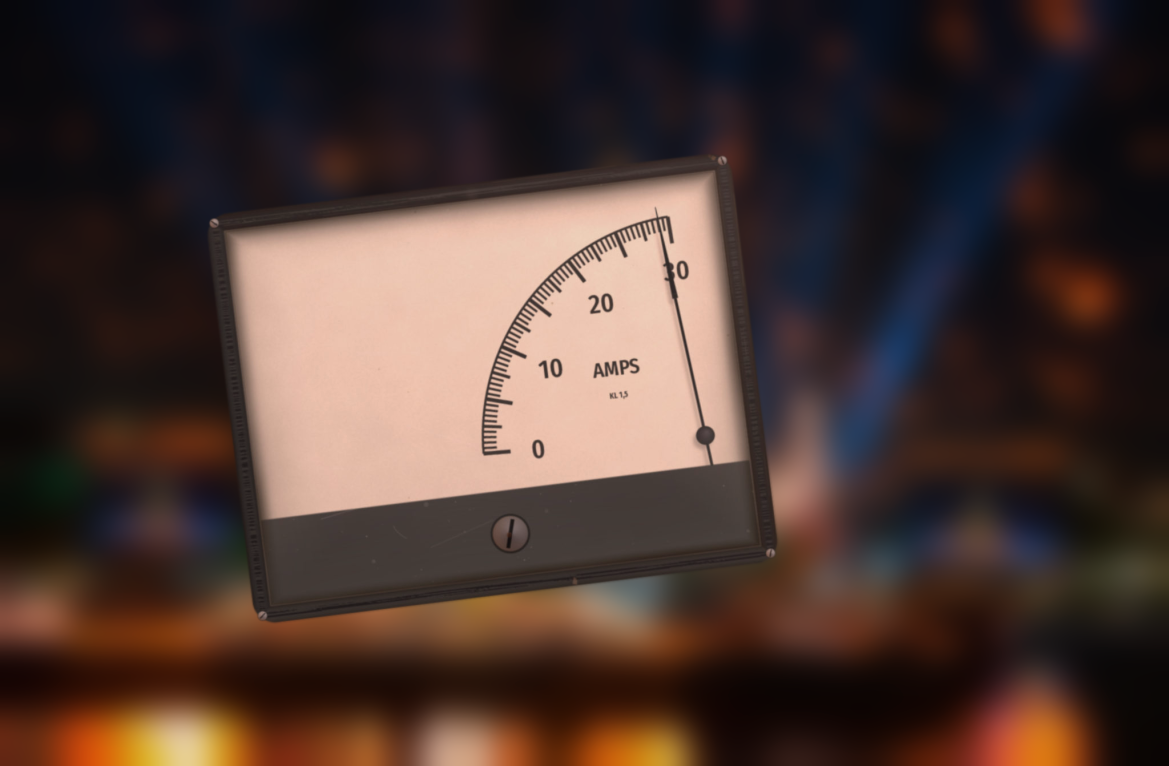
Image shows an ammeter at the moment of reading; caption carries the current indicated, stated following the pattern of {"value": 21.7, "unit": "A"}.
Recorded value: {"value": 29, "unit": "A"}
